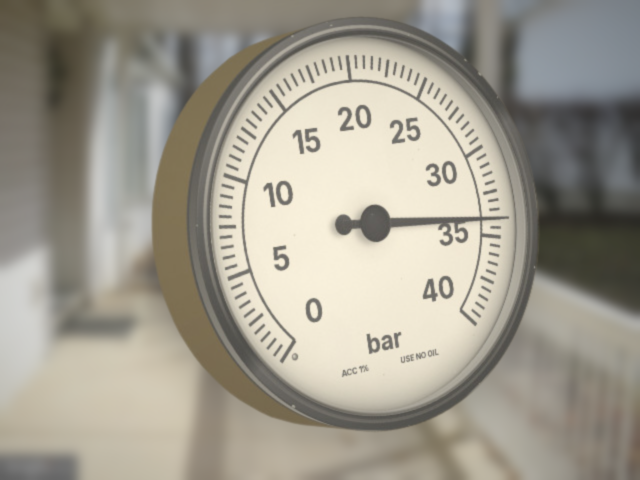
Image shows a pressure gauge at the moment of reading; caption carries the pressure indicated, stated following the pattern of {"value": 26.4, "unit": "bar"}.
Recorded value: {"value": 34, "unit": "bar"}
